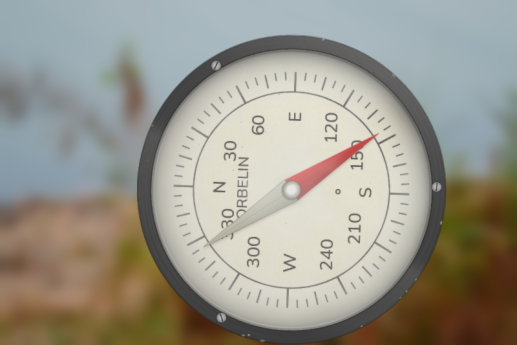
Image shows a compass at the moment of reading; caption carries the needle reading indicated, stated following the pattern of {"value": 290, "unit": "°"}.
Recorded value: {"value": 145, "unit": "°"}
